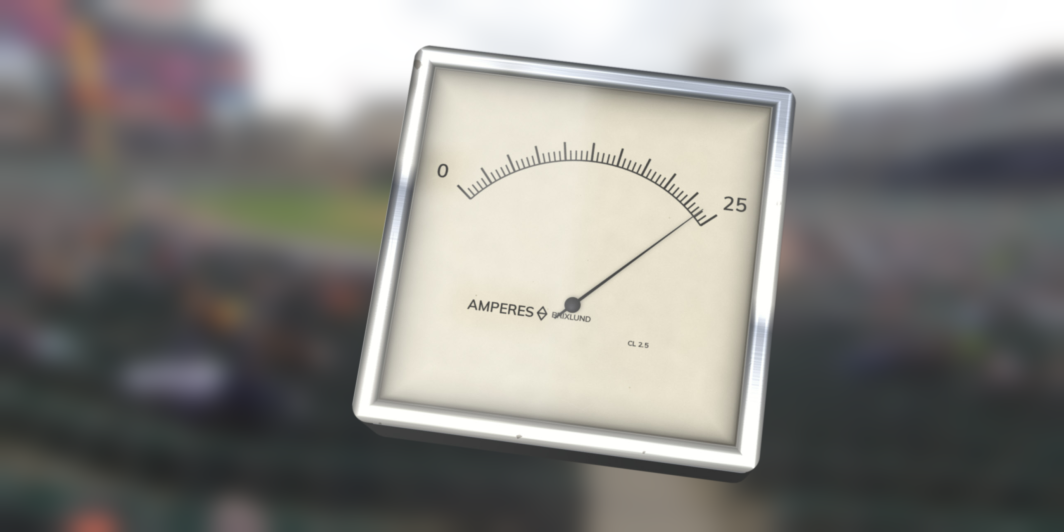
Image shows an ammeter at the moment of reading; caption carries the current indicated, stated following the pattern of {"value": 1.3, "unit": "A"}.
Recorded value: {"value": 24, "unit": "A"}
